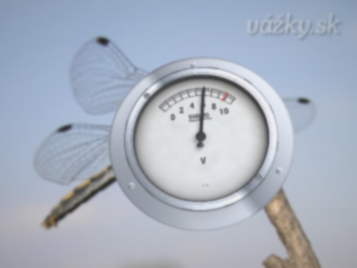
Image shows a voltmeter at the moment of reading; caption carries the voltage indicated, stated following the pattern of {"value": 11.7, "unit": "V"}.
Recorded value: {"value": 6, "unit": "V"}
